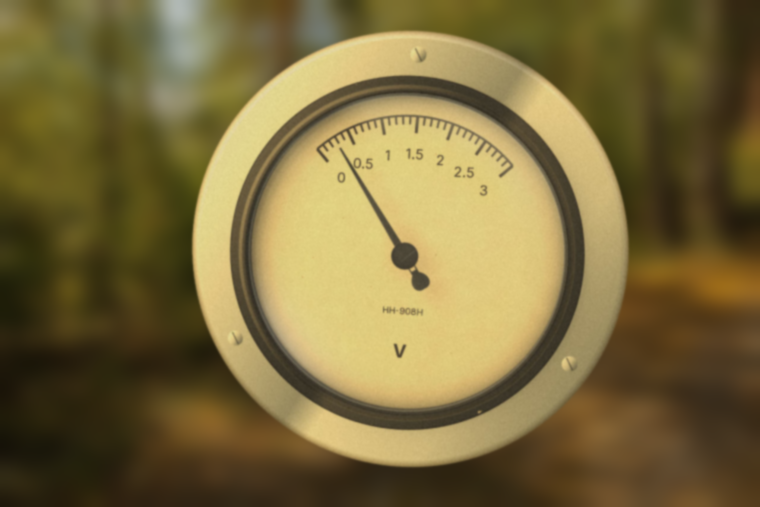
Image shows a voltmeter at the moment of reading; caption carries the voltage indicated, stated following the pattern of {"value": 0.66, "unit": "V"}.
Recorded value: {"value": 0.3, "unit": "V"}
